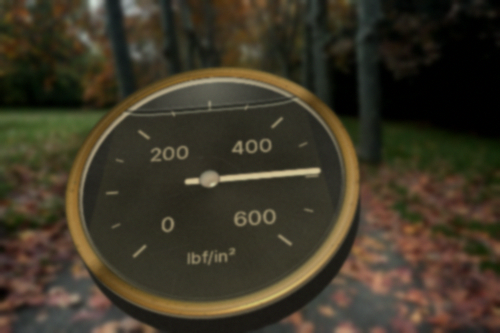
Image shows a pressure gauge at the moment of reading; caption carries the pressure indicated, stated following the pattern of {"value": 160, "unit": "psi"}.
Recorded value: {"value": 500, "unit": "psi"}
